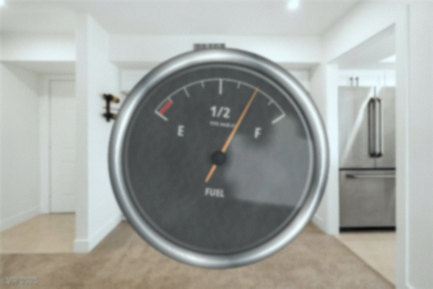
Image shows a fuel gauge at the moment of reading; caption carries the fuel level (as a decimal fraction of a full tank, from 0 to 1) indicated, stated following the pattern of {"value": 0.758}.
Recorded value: {"value": 0.75}
